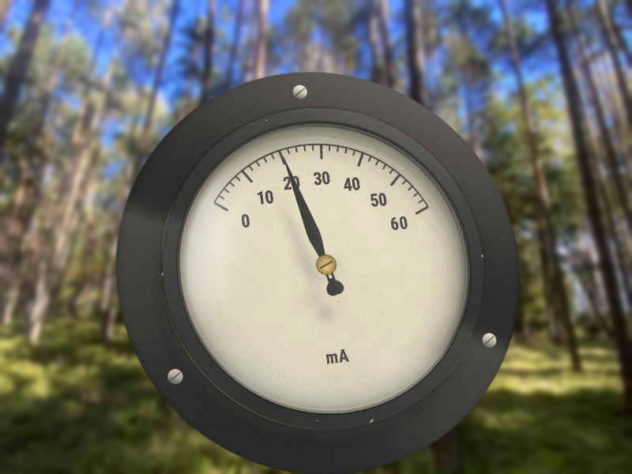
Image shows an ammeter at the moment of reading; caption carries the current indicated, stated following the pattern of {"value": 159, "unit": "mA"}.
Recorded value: {"value": 20, "unit": "mA"}
